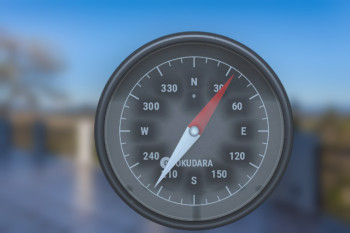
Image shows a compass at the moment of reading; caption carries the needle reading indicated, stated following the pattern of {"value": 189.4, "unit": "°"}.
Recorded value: {"value": 35, "unit": "°"}
